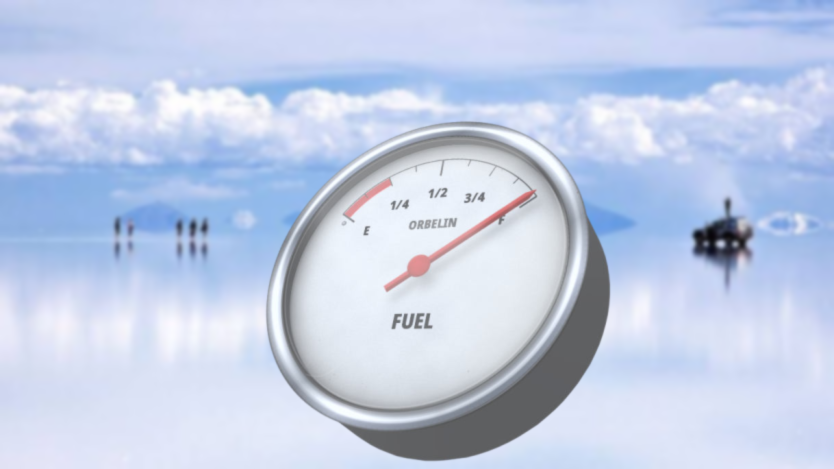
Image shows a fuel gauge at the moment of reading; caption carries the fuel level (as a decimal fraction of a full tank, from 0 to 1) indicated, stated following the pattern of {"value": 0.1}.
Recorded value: {"value": 1}
